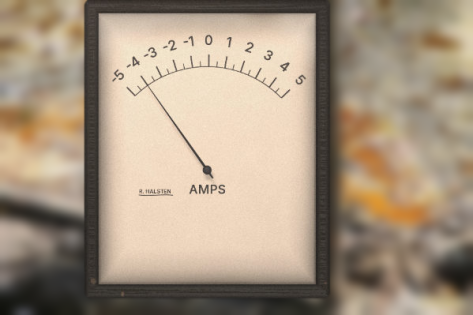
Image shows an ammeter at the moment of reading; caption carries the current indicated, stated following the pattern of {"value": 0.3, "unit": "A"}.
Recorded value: {"value": -4, "unit": "A"}
